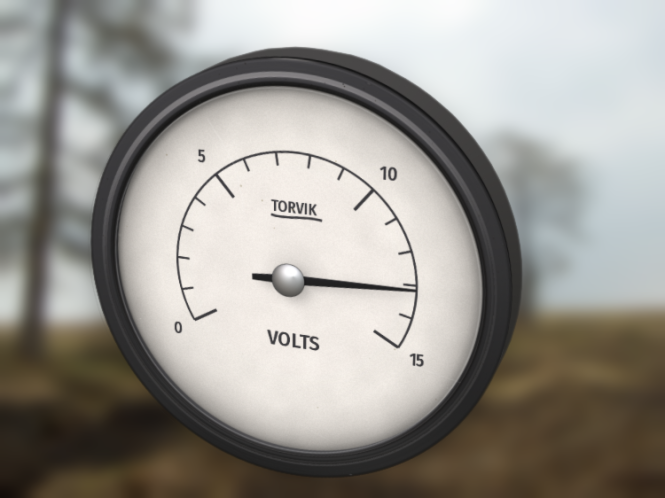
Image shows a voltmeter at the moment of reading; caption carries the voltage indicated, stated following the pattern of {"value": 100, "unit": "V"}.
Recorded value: {"value": 13, "unit": "V"}
